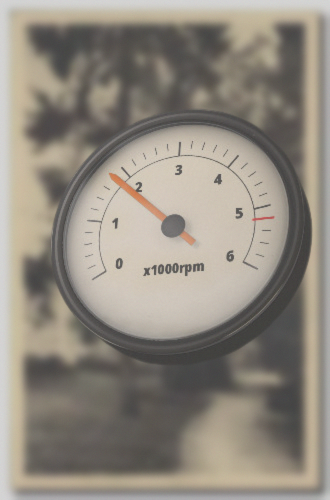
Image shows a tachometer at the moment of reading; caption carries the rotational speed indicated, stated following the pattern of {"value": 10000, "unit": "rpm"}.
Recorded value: {"value": 1800, "unit": "rpm"}
